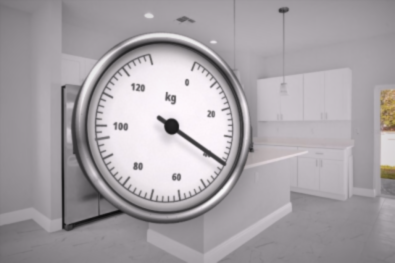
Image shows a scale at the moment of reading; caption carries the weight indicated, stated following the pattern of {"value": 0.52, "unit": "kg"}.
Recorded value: {"value": 40, "unit": "kg"}
